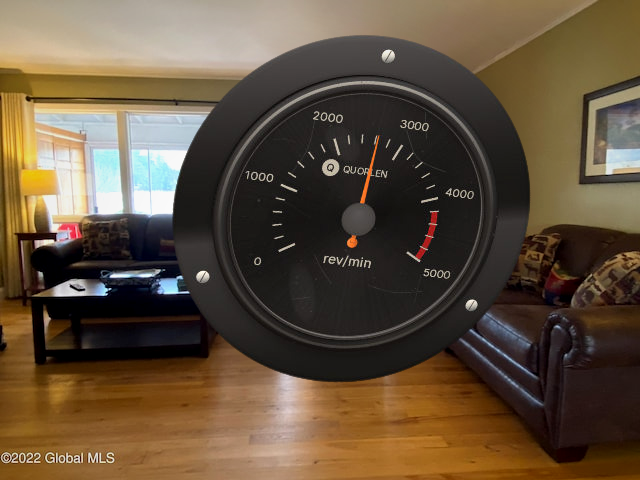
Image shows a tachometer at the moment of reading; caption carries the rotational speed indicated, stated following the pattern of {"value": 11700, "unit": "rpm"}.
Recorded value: {"value": 2600, "unit": "rpm"}
